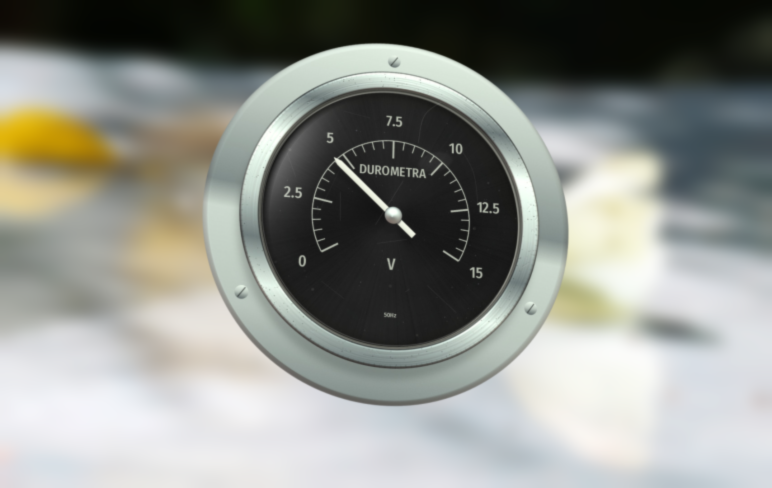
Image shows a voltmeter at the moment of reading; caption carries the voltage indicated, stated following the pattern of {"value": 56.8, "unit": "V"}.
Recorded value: {"value": 4.5, "unit": "V"}
